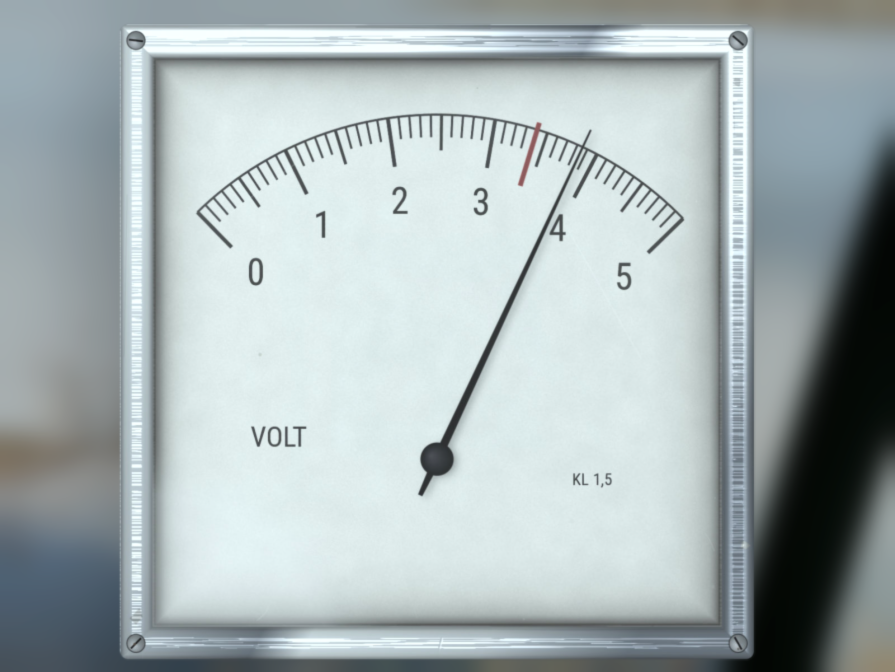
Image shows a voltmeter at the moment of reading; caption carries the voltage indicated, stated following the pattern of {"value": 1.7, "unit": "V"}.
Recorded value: {"value": 3.85, "unit": "V"}
